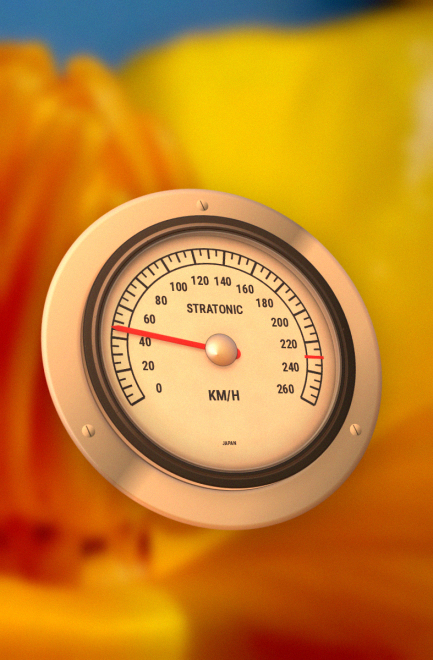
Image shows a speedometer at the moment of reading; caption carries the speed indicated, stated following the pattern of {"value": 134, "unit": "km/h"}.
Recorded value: {"value": 45, "unit": "km/h"}
